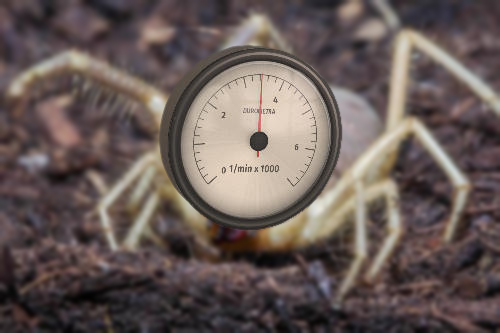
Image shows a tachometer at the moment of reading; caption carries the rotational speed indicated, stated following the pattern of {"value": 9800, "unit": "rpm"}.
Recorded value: {"value": 3400, "unit": "rpm"}
